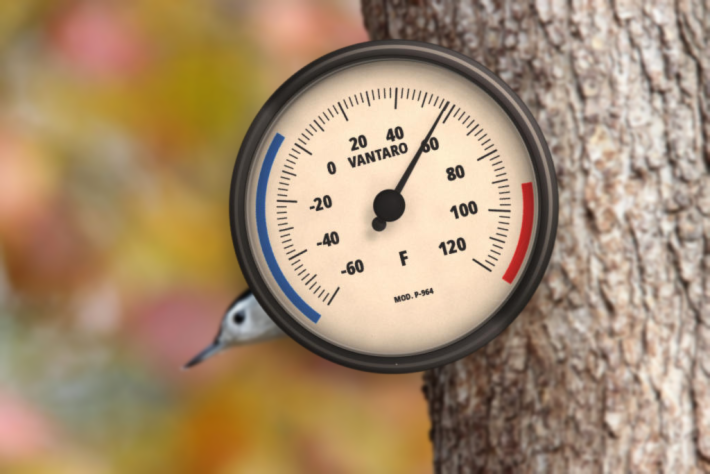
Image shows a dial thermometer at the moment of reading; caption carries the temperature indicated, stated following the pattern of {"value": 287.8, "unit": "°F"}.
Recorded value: {"value": 58, "unit": "°F"}
